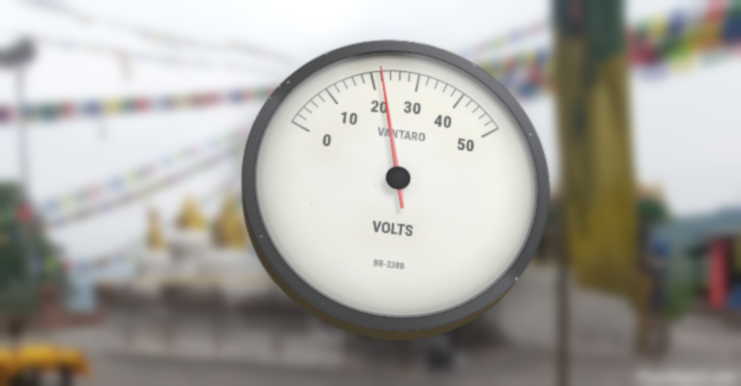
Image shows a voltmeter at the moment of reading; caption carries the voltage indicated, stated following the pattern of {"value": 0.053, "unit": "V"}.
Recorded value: {"value": 22, "unit": "V"}
